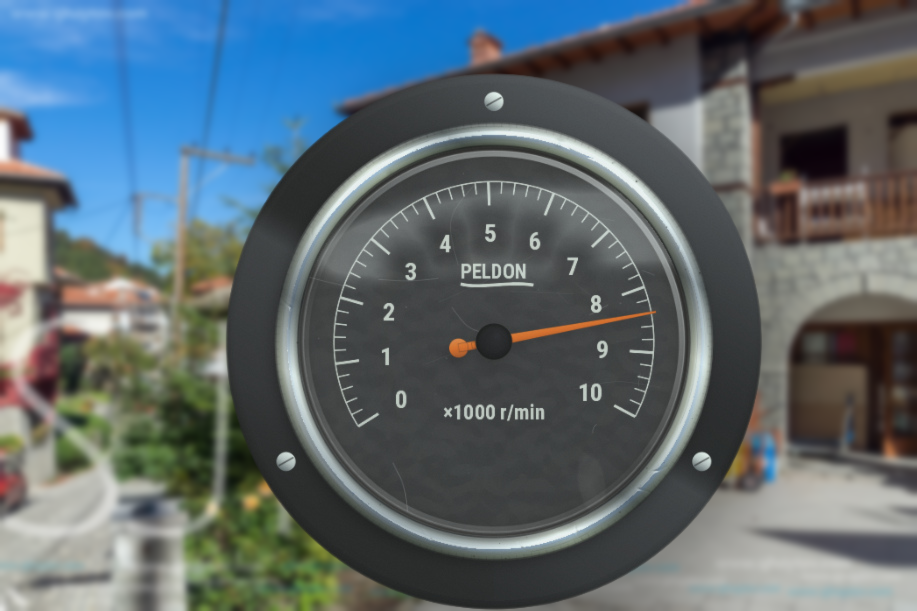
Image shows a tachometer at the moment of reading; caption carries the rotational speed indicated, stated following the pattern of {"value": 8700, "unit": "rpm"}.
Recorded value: {"value": 8400, "unit": "rpm"}
